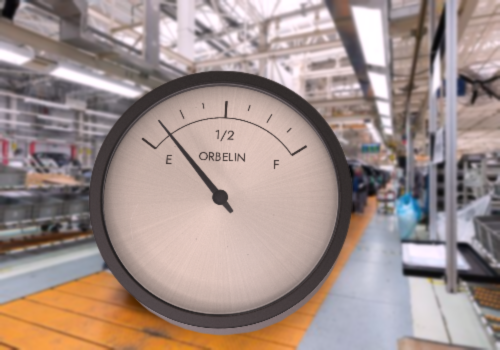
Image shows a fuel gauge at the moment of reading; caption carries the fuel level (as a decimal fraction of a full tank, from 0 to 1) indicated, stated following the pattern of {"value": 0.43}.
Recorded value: {"value": 0.125}
